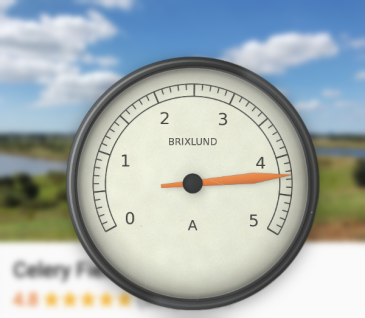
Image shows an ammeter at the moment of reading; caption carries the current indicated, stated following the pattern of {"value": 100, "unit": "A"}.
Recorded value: {"value": 4.25, "unit": "A"}
